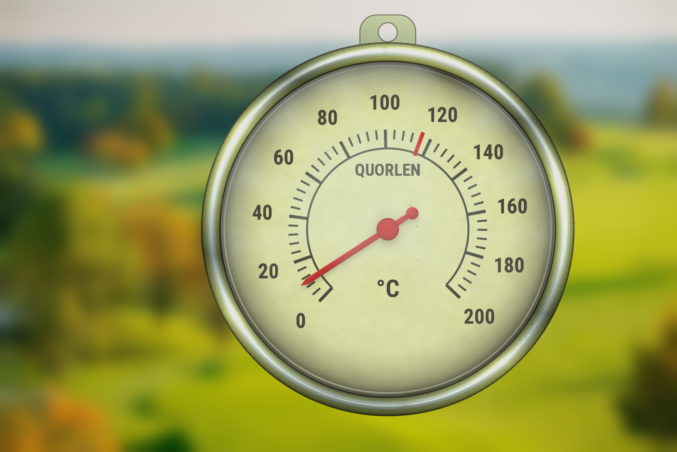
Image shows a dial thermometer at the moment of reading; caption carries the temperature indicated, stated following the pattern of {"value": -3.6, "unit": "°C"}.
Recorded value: {"value": 10, "unit": "°C"}
